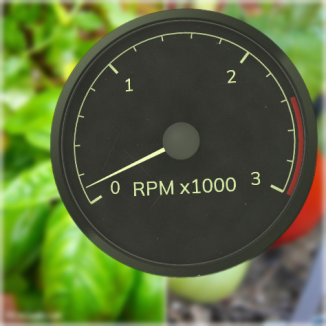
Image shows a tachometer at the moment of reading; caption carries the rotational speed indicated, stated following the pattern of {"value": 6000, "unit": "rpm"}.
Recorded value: {"value": 100, "unit": "rpm"}
